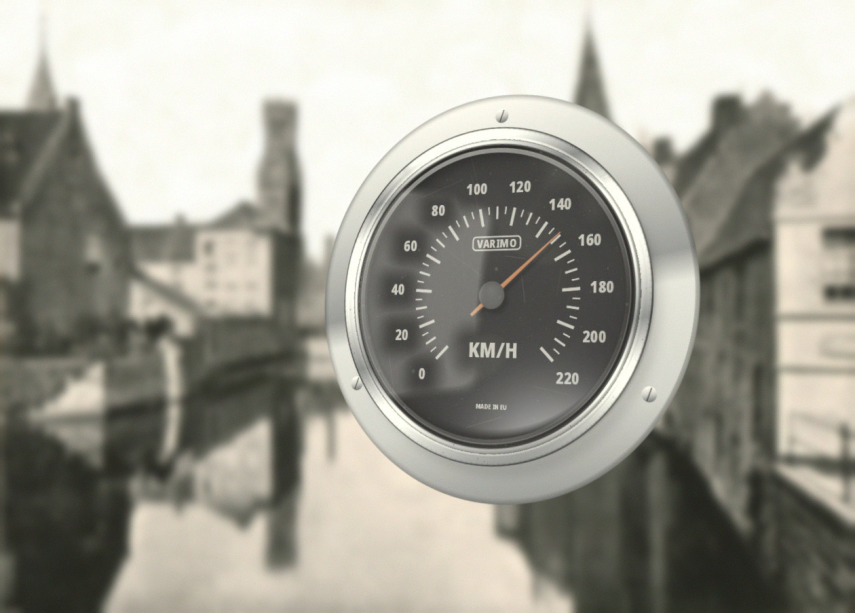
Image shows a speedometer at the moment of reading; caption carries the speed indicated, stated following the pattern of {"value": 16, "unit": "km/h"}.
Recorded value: {"value": 150, "unit": "km/h"}
